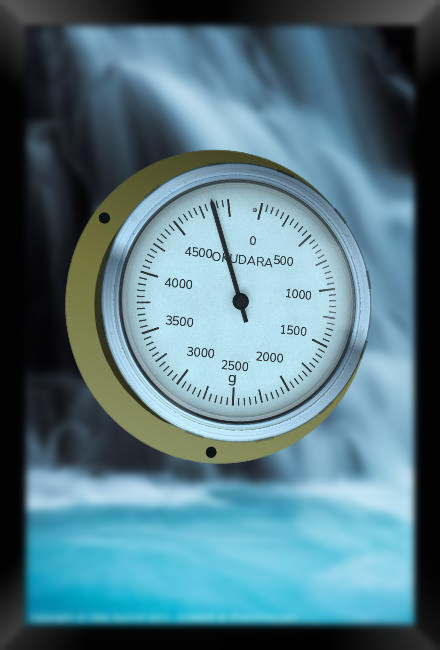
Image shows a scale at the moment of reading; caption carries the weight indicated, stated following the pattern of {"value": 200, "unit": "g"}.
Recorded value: {"value": 4850, "unit": "g"}
